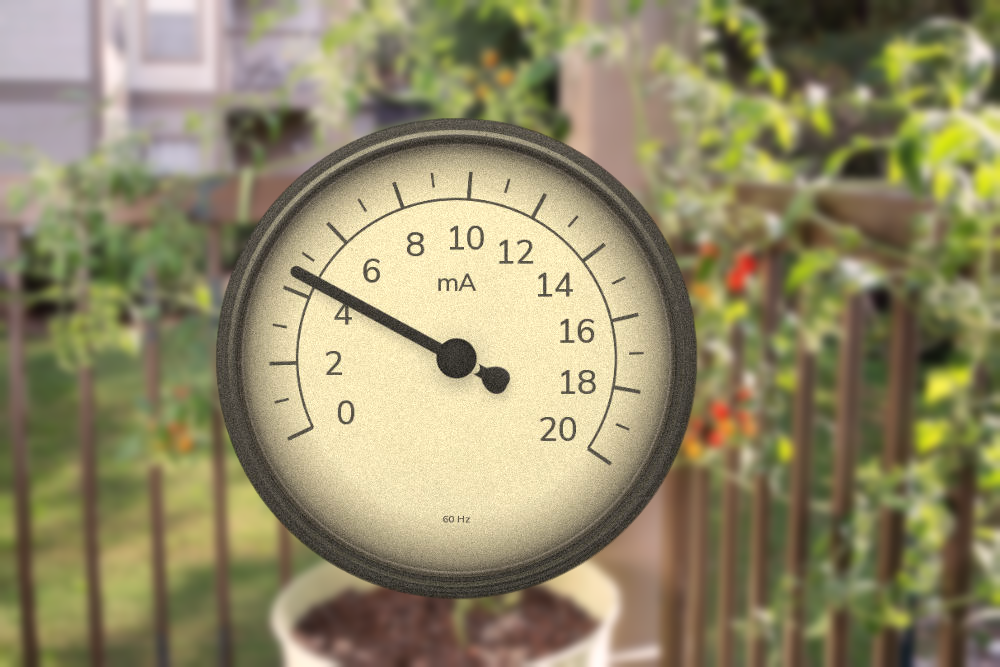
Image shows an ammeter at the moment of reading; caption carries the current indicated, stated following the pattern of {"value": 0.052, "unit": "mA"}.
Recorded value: {"value": 4.5, "unit": "mA"}
